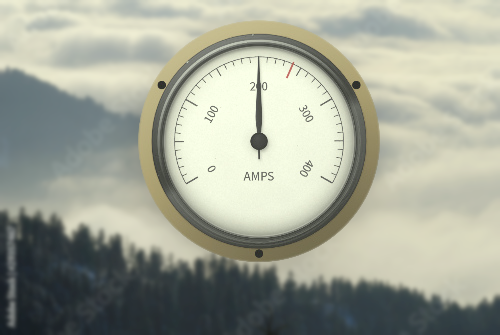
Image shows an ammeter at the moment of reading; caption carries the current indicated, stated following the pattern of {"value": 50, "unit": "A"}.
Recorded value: {"value": 200, "unit": "A"}
